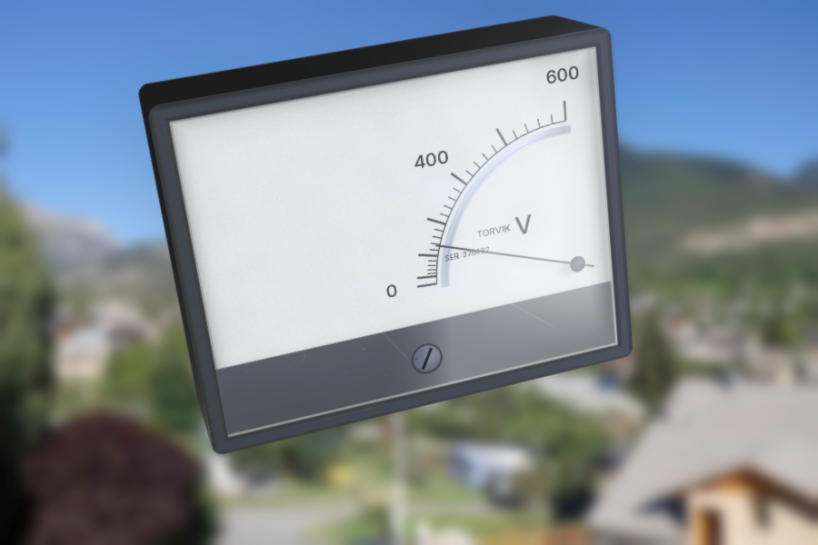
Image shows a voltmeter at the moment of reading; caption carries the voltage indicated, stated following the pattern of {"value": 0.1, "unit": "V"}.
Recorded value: {"value": 240, "unit": "V"}
